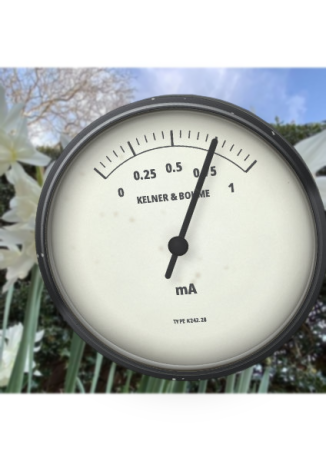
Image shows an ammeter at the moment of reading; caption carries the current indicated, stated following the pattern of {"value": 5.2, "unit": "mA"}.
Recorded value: {"value": 0.75, "unit": "mA"}
